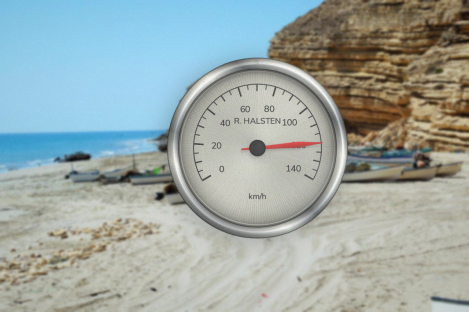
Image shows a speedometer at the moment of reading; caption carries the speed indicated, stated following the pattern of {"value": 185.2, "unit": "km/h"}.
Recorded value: {"value": 120, "unit": "km/h"}
